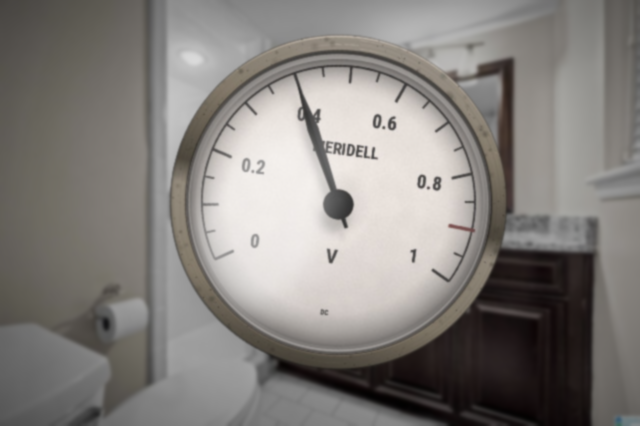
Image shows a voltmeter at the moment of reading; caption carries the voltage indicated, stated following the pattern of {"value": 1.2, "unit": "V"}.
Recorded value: {"value": 0.4, "unit": "V"}
